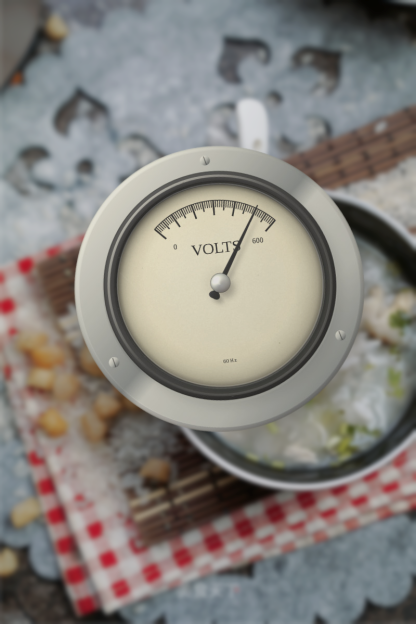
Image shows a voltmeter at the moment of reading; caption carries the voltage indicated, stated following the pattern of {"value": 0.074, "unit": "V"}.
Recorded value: {"value": 500, "unit": "V"}
